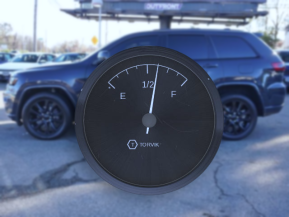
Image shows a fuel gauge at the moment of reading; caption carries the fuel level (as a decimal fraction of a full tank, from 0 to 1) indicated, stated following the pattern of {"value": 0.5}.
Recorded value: {"value": 0.625}
